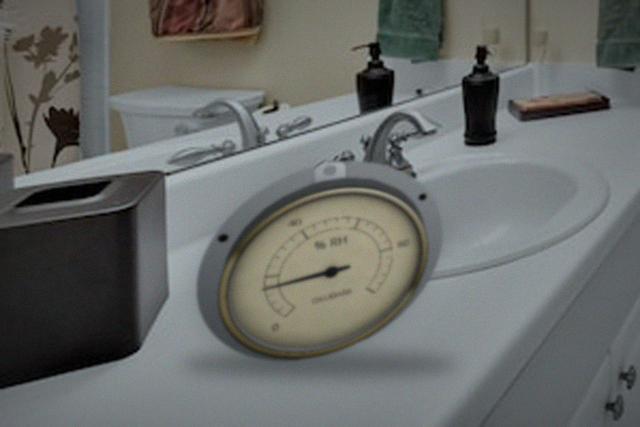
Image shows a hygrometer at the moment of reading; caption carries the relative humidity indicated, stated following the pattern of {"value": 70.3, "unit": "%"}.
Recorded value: {"value": 16, "unit": "%"}
